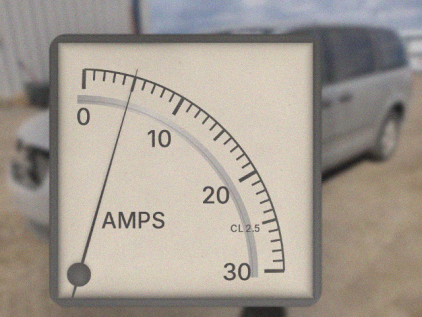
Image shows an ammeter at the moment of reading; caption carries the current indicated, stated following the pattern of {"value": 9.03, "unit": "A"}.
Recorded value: {"value": 5, "unit": "A"}
